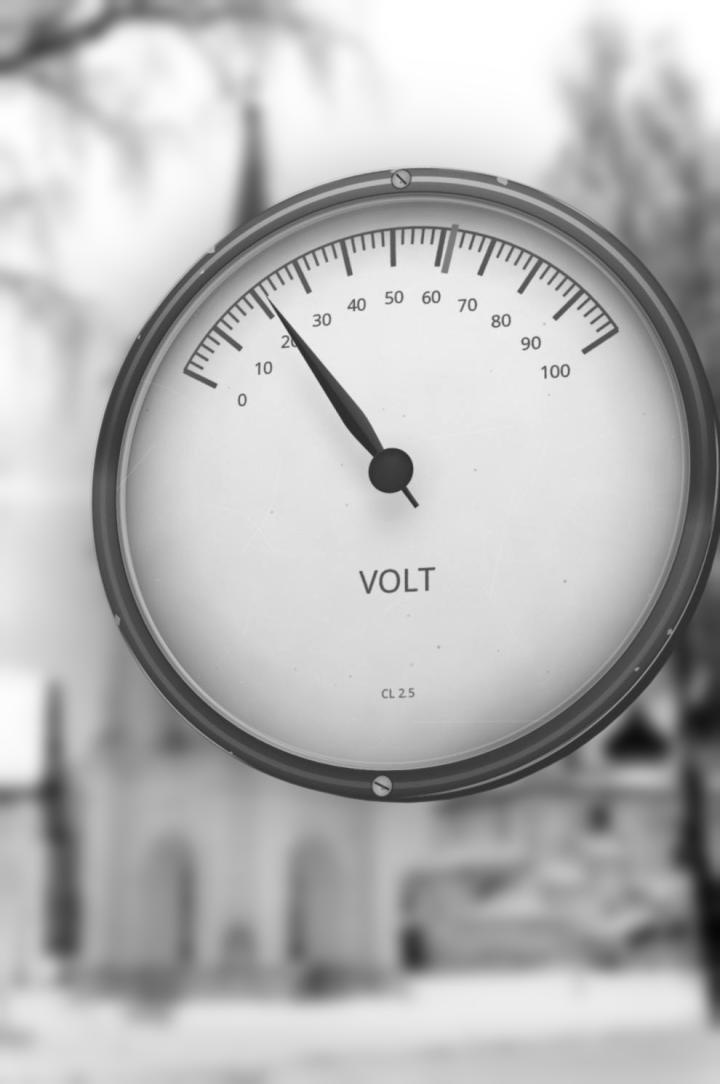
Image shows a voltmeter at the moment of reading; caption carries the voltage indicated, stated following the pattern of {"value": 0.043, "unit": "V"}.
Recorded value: {"value": 22, "unit": "V"}
